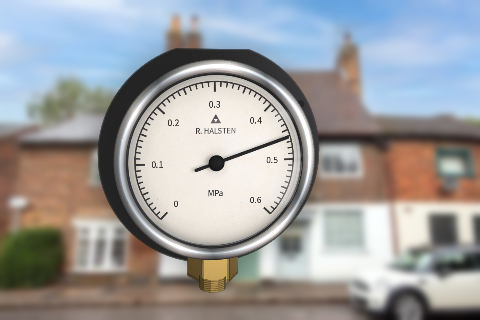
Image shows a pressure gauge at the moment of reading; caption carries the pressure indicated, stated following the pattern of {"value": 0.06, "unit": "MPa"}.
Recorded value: {"value": 0.46, "unit": "MPa"}
